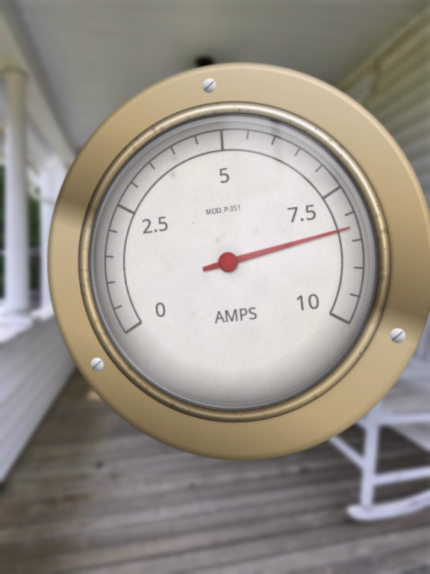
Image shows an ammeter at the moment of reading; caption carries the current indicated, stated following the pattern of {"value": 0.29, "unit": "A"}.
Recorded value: {"value": 8.25, "unit": "A"}
